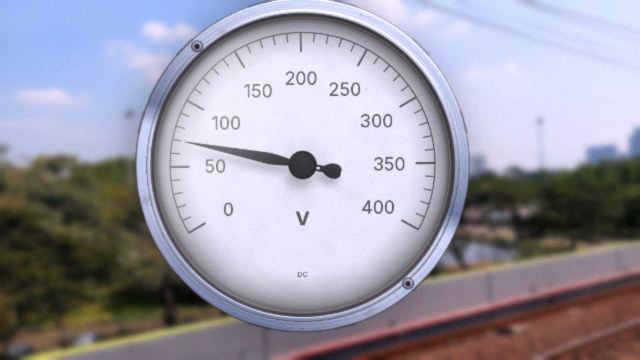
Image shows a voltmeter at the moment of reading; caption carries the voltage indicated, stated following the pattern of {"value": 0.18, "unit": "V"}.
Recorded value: {"value": 70, "unit": "V"}
